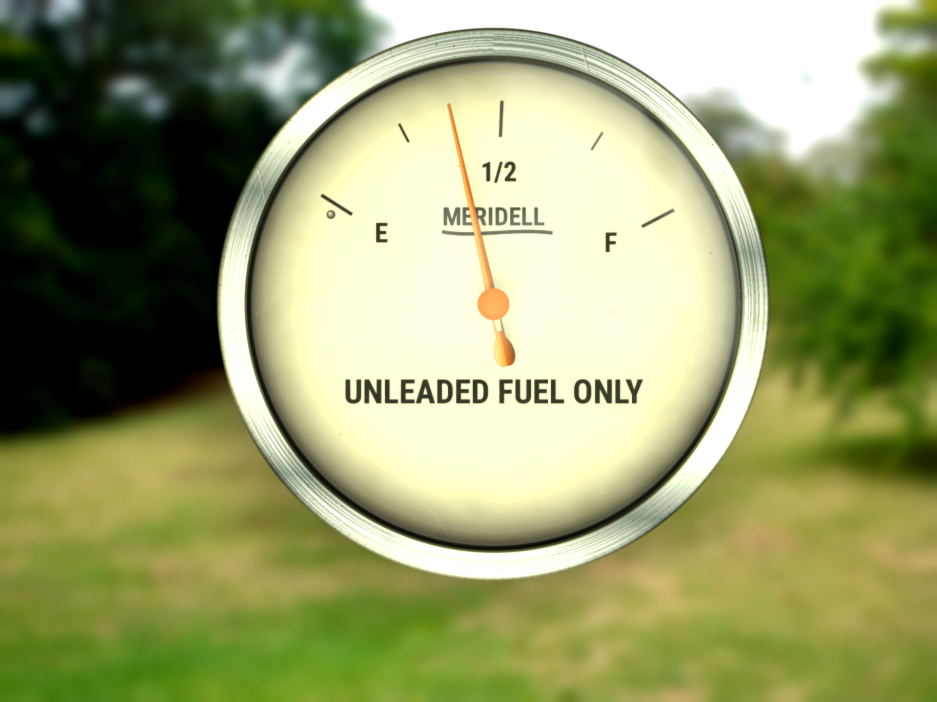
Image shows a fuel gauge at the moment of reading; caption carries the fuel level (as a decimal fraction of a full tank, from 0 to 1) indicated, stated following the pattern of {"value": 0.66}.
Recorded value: {"value": 0.375}
